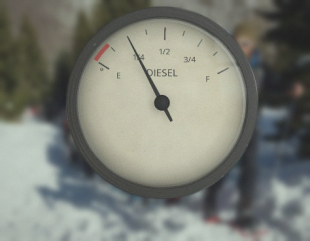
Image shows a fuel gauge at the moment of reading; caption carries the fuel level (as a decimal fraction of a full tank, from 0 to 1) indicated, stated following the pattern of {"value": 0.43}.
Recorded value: {"value": 0.25}
